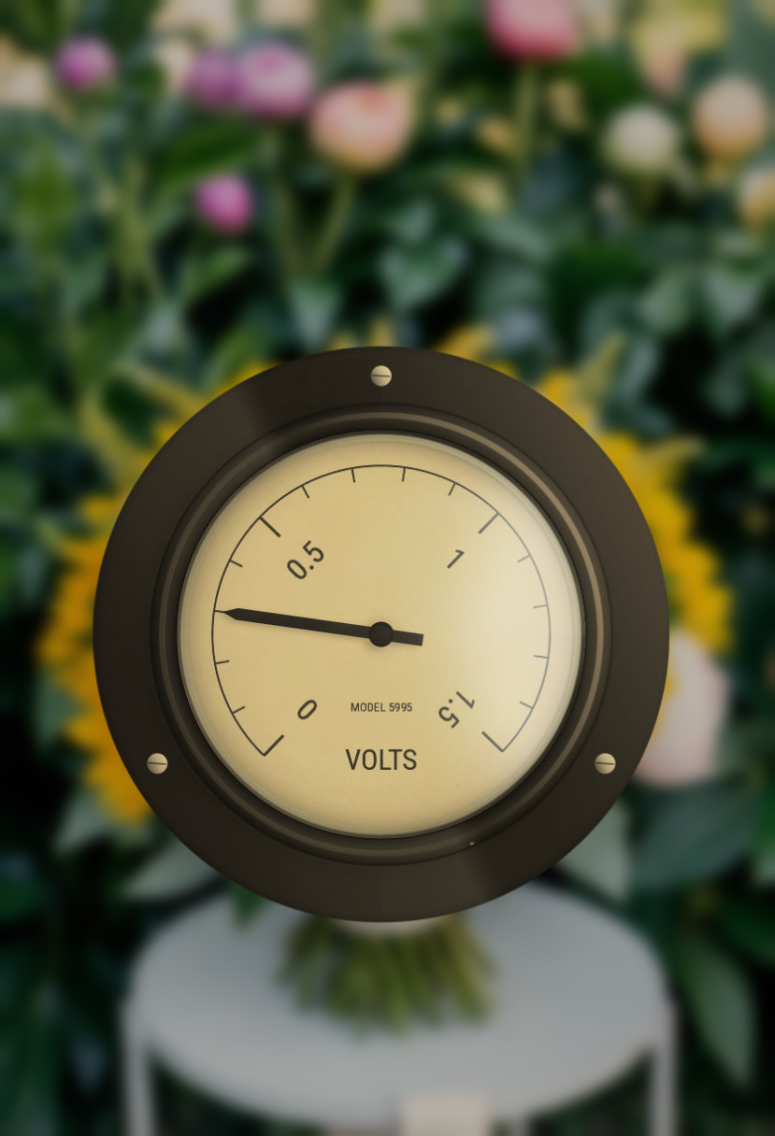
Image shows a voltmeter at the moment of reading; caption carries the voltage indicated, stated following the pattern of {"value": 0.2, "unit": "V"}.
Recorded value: {"value": 0.3, "unit": "V"}
